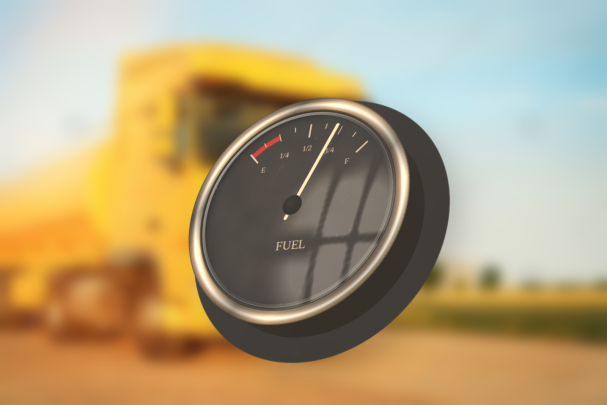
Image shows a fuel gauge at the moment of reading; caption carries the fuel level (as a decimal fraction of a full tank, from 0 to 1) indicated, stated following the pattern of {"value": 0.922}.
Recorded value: {"value": 0.75}
